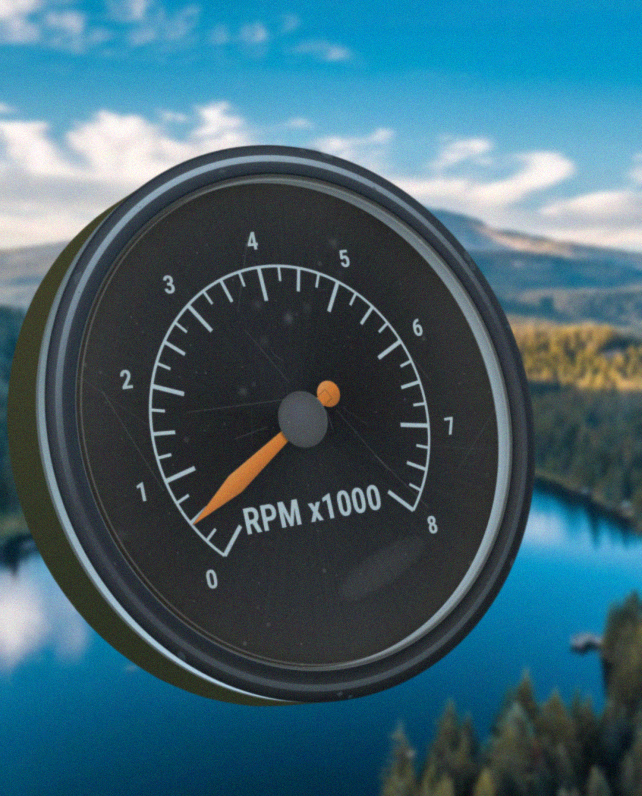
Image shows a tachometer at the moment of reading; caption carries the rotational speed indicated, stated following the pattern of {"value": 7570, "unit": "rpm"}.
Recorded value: {"value": 500, "unit": "rpm"}
